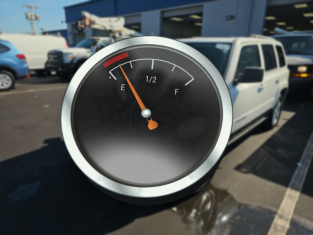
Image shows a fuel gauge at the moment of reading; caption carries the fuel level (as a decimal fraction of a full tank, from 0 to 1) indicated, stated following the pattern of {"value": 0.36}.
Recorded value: {"value": 0.125}
